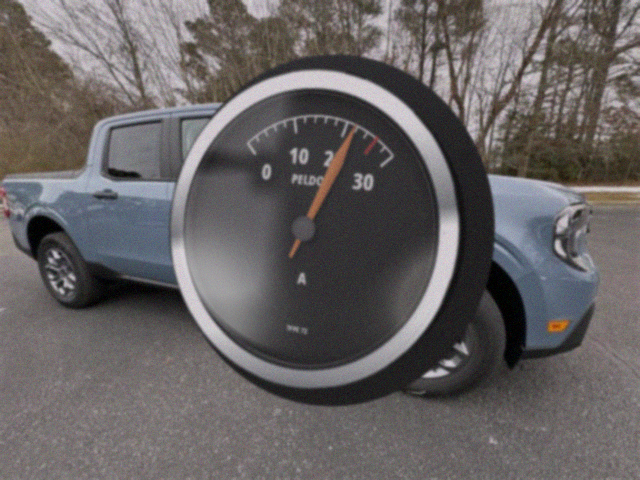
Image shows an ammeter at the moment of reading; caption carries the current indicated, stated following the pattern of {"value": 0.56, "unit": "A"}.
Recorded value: {"value": 22, "unit": "A"}
